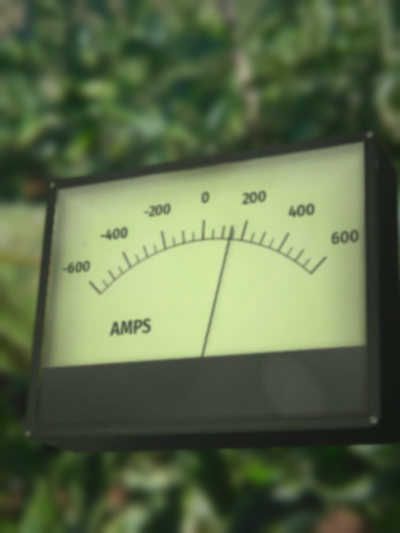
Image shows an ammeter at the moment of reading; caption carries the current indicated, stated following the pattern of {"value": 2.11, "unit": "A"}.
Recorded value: {"value": 150, "unit": "A"}
